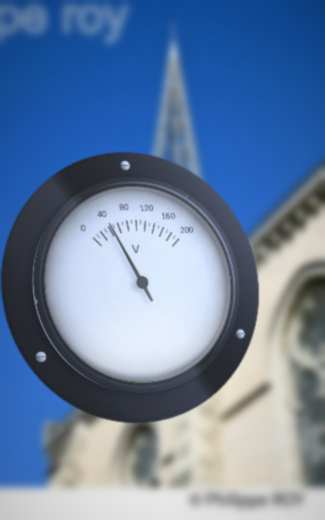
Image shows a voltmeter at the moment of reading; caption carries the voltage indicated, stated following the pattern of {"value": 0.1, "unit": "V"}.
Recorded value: {"value": 40, "unit": "V"}
